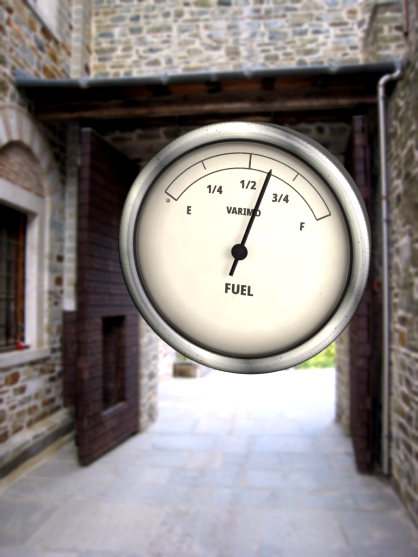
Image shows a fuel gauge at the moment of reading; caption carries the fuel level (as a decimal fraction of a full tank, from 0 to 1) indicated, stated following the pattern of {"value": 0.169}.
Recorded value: {"value": 0.625}
